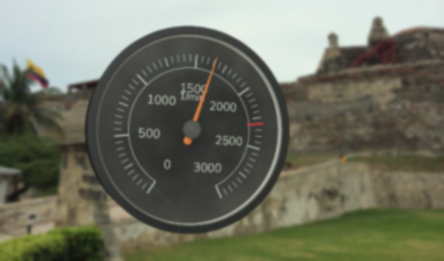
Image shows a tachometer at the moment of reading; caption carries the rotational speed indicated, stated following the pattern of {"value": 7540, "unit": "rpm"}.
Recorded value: {"value": 1650, "unit": "rpm"}
